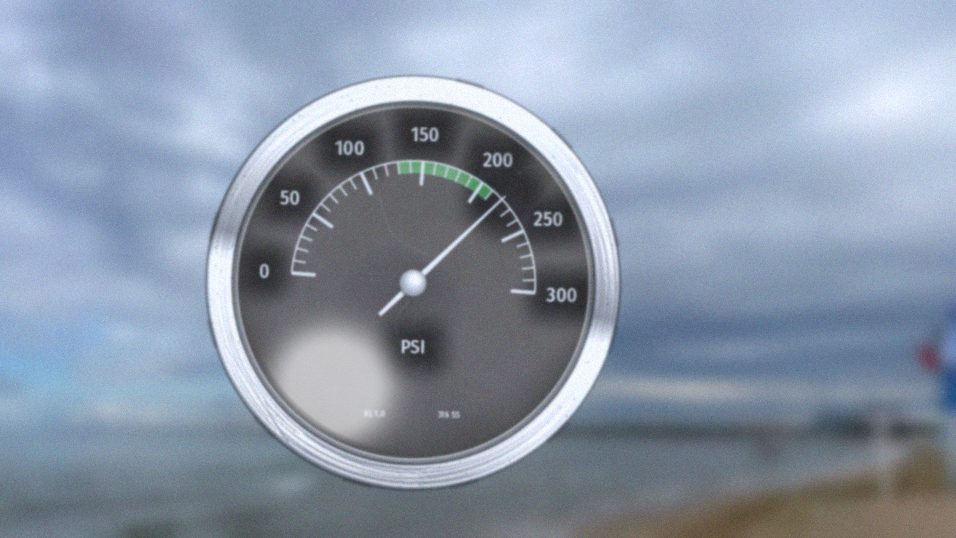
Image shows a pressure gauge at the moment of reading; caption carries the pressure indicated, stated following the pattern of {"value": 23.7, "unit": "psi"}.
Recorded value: {"value": 220, "unit": "psi"}
